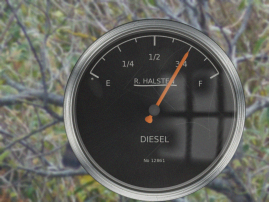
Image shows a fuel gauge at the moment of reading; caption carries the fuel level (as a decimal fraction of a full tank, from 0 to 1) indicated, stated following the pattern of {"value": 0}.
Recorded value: {"value": 0.75}
